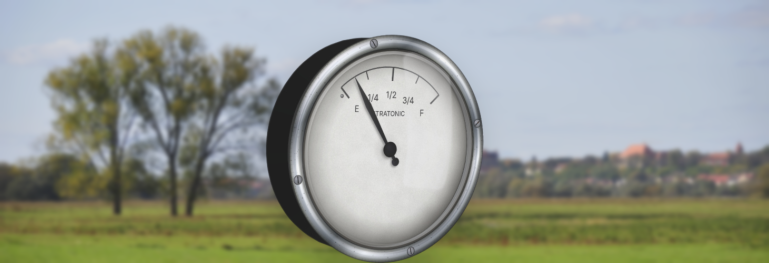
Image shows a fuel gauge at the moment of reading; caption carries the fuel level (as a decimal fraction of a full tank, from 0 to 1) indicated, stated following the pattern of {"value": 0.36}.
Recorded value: {"value": 0.125}
